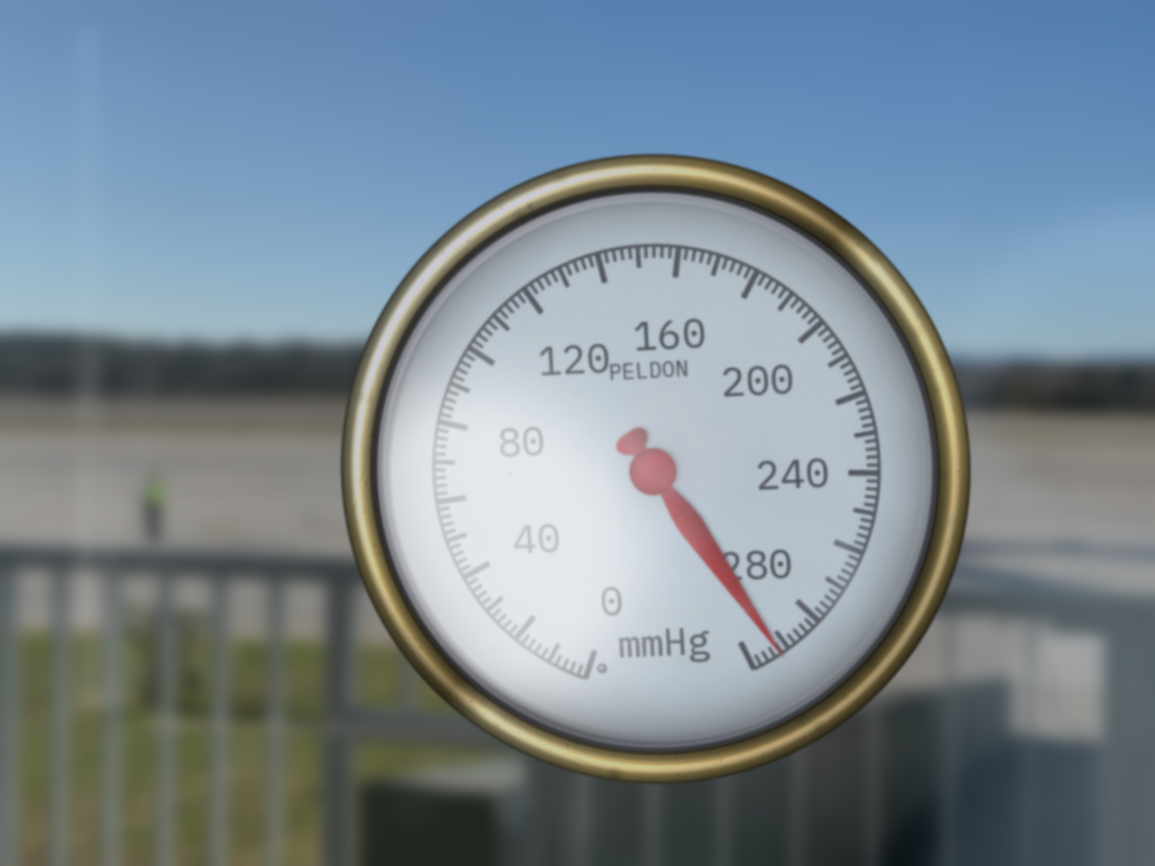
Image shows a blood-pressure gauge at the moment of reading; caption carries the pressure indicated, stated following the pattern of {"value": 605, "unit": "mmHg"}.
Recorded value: {"value": 292, "unit": "mmHg"}
